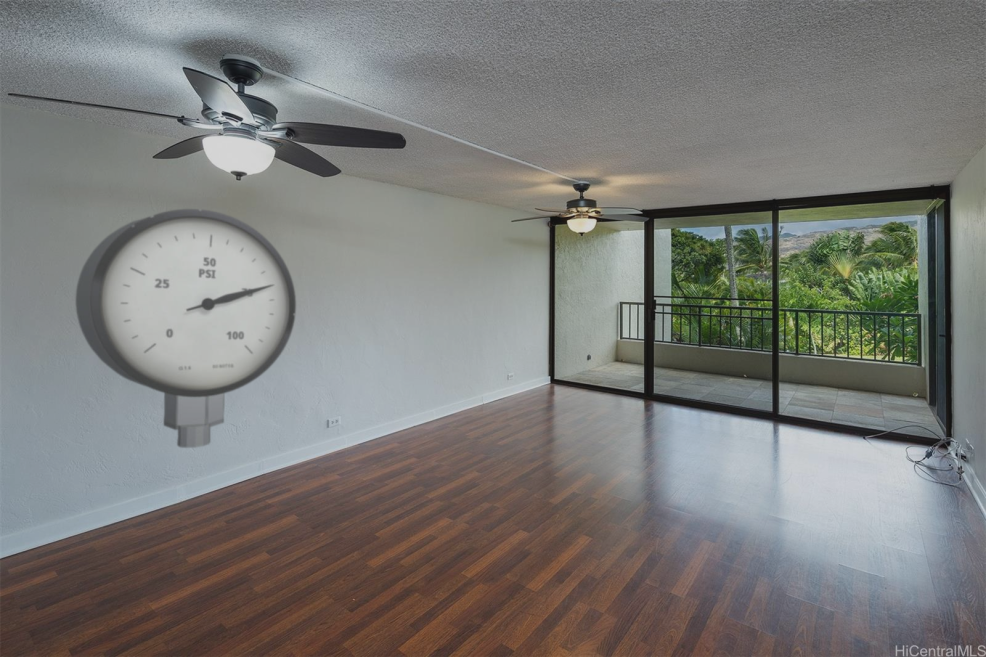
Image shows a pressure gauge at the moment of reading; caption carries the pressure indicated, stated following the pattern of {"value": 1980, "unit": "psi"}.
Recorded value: {"value": 75, "unit": "psi"}
